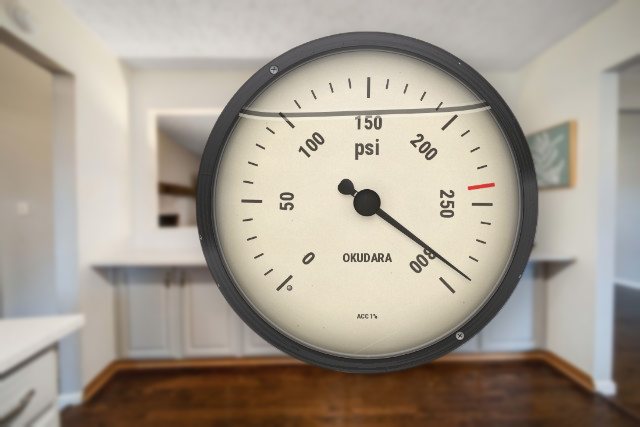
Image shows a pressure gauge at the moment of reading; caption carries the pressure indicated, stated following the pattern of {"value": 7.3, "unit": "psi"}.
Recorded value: {"value": 290, "unit": "psi"}
